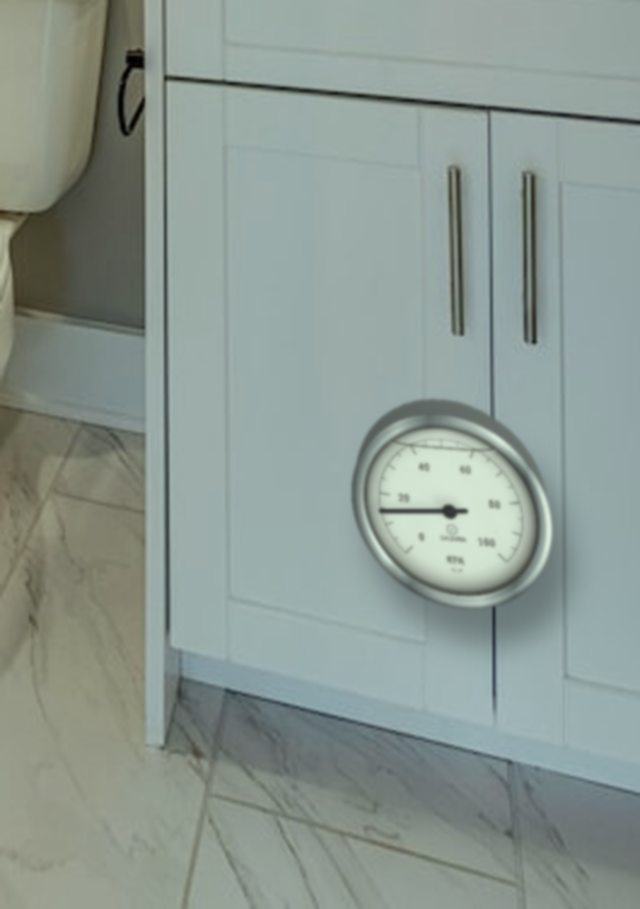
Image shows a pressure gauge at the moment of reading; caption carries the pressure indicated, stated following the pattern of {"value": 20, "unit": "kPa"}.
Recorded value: {"value": 15, "unit": "kPa"}
